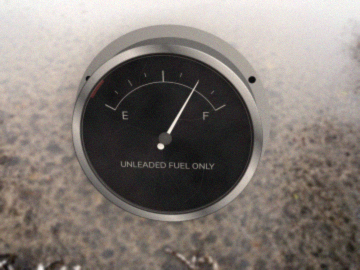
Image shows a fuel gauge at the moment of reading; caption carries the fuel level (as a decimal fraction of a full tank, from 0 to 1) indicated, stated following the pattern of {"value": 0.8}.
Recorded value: {"value": 0.75}
